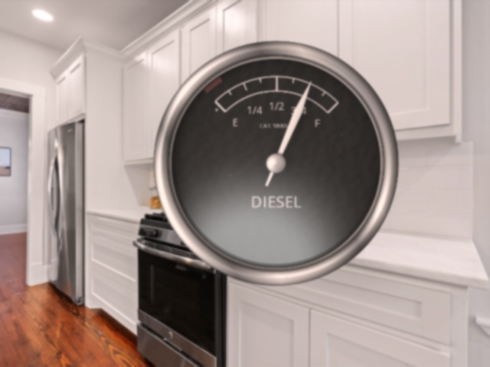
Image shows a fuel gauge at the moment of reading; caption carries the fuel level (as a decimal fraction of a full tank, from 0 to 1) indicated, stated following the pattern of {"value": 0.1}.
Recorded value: {"value": 0.75}
